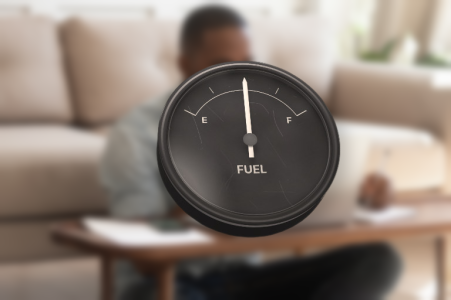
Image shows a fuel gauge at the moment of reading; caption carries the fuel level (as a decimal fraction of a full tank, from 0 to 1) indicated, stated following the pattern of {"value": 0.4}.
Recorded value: {"value": 0.5}
